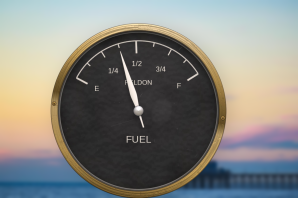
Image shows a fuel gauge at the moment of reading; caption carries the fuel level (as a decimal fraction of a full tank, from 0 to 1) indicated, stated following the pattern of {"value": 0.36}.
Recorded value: {"value": 0.375}
